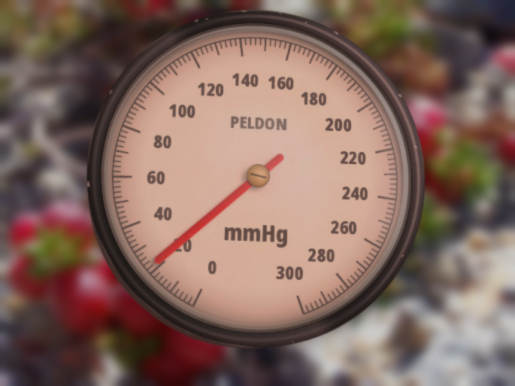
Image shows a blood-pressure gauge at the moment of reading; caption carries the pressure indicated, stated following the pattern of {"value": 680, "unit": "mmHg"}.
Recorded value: {"value": 22, "unit": "mmHg"}
